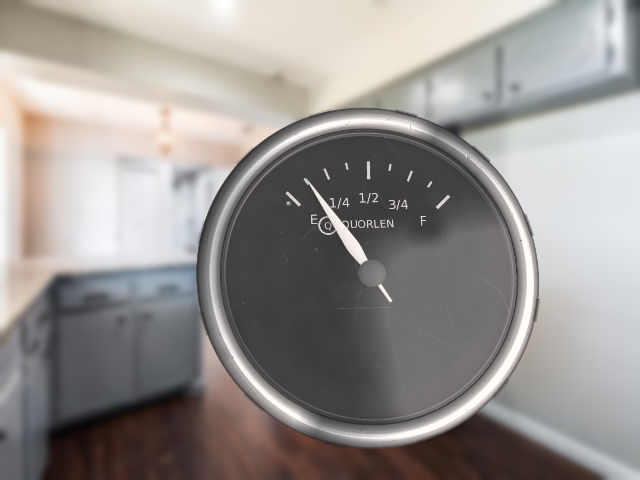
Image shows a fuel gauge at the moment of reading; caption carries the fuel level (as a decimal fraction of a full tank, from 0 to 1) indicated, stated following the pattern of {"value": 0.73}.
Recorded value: {"value": 0.125}
